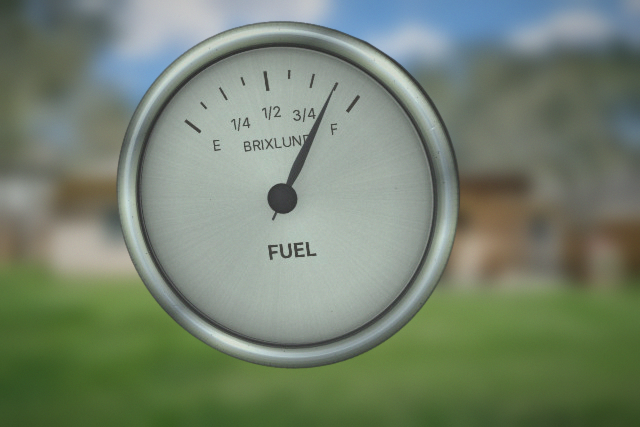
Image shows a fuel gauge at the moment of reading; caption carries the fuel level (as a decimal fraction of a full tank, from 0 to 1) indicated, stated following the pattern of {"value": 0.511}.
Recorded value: {"value": 0.875}
